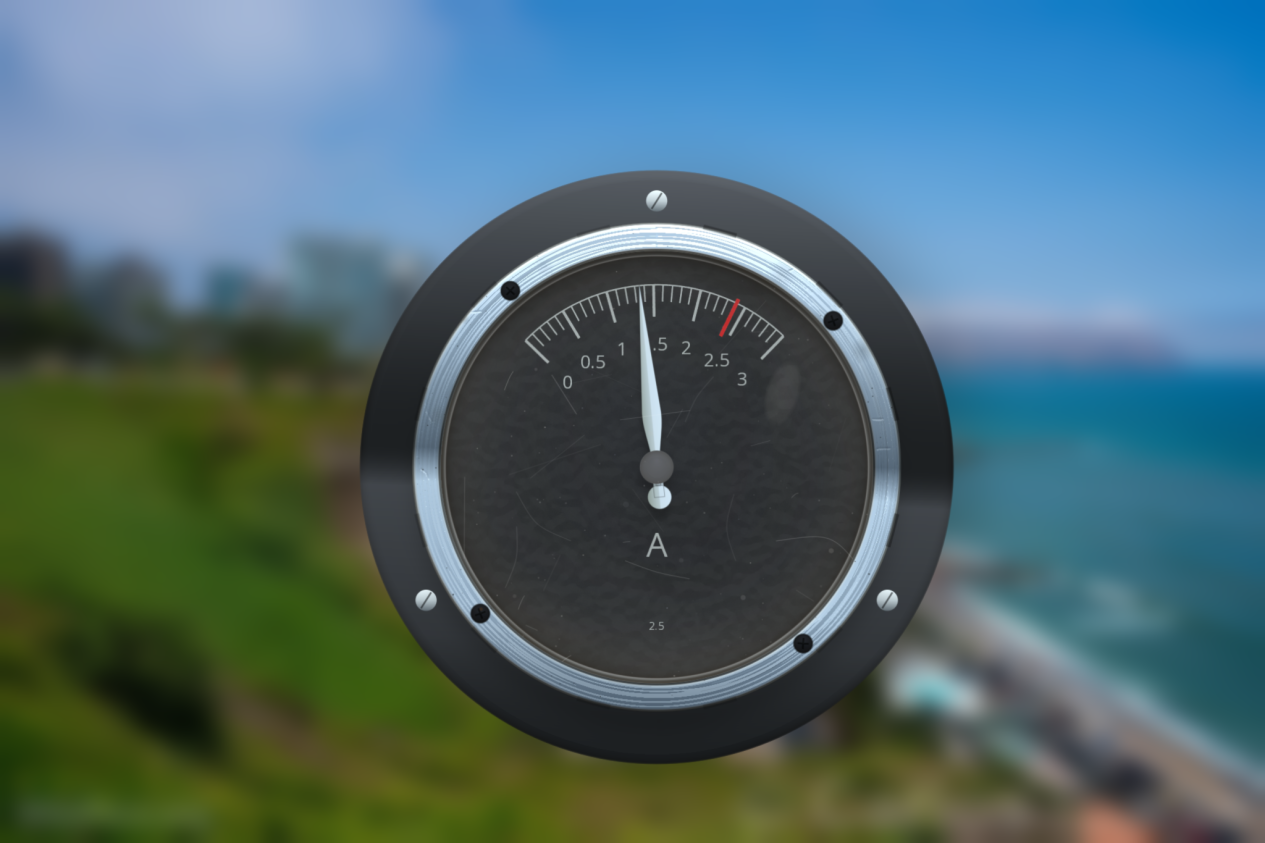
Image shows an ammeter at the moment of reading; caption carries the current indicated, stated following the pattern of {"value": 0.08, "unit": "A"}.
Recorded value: {"value": 1.35, "unit": "A"}
